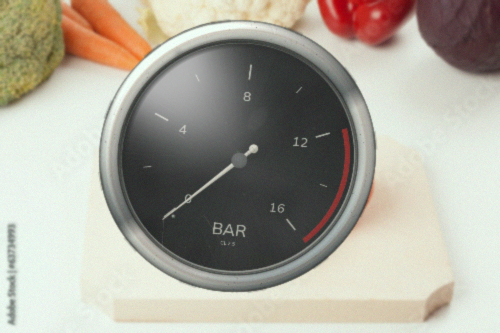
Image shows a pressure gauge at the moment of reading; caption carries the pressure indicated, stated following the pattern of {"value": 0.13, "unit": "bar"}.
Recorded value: {"value": 0, "unit": "bar"}
